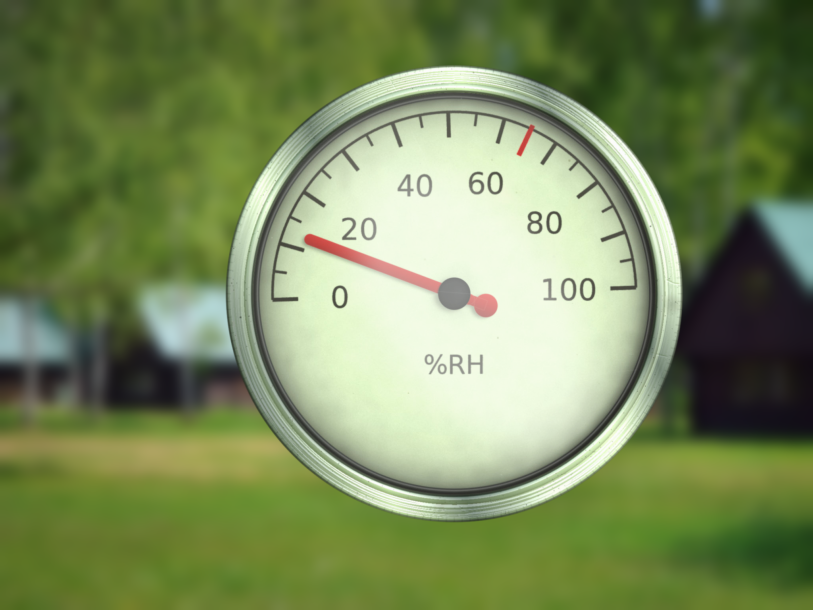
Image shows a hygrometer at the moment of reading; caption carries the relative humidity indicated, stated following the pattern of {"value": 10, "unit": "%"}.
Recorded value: {"value": 12.5, "unit": "%"}
